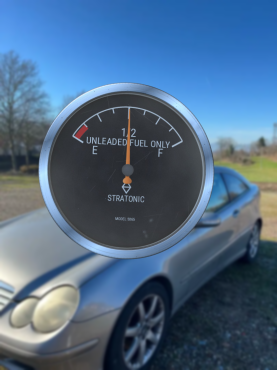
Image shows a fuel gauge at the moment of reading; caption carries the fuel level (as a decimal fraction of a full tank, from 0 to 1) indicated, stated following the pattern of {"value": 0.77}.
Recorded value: {"value": 0.5}
